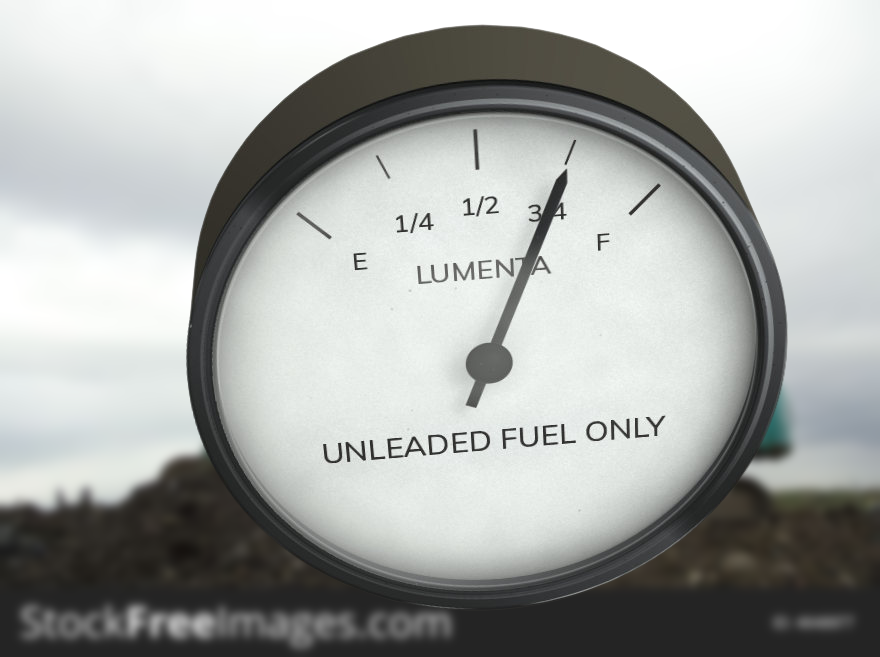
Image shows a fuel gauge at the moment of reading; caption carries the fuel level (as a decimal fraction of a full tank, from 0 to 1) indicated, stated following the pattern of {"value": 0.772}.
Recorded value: {"value": 0.75}
